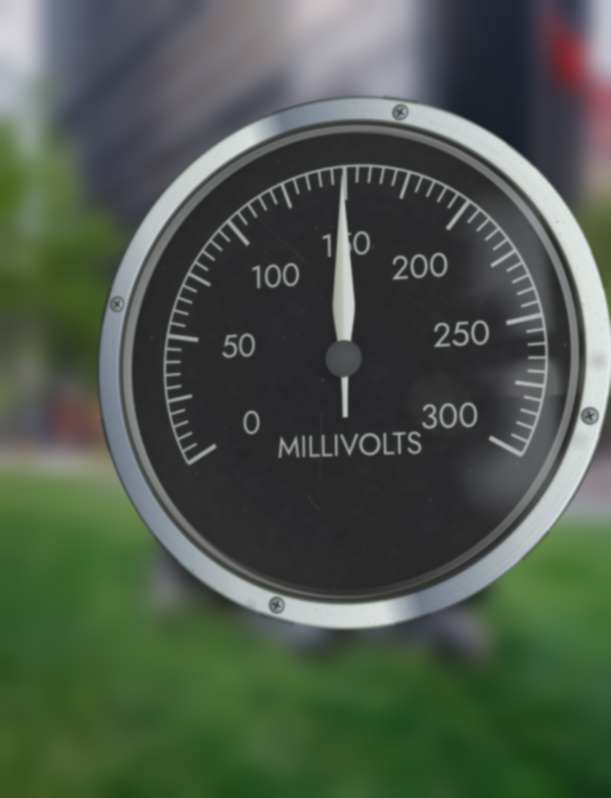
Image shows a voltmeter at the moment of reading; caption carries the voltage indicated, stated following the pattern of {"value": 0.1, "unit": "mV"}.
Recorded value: {"value": 150, "unit": "mV"}
